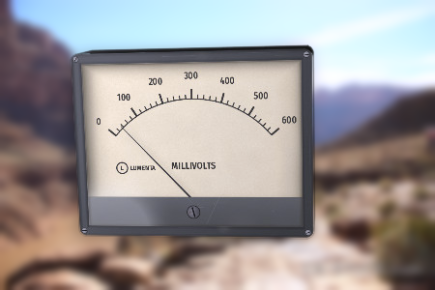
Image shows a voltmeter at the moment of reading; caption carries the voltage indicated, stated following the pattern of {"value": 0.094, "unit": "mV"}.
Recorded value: {"value": 40, "unit": "mV"}
